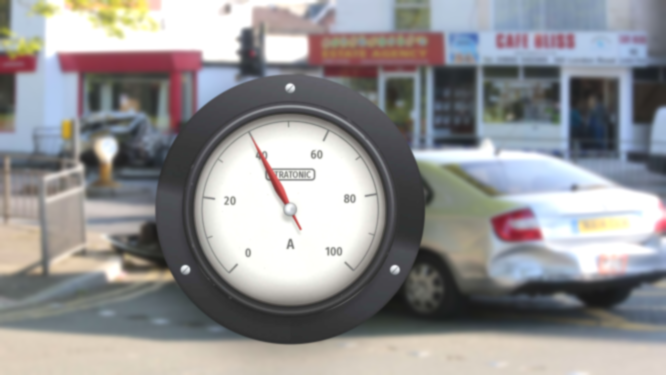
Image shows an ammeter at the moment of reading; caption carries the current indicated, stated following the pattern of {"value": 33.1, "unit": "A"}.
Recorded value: {"value": 40, "unit": "A"}
